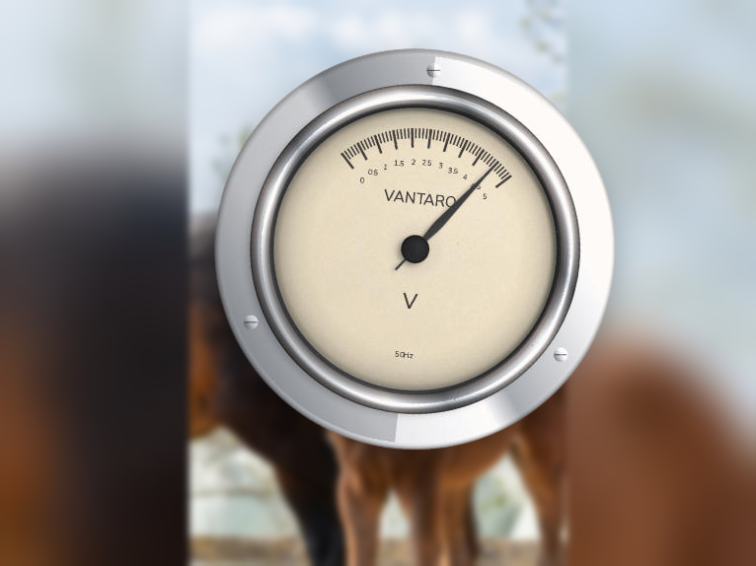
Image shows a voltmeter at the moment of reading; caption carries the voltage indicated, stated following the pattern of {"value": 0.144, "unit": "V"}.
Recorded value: {"value": 4.5, "unit": "V"}
